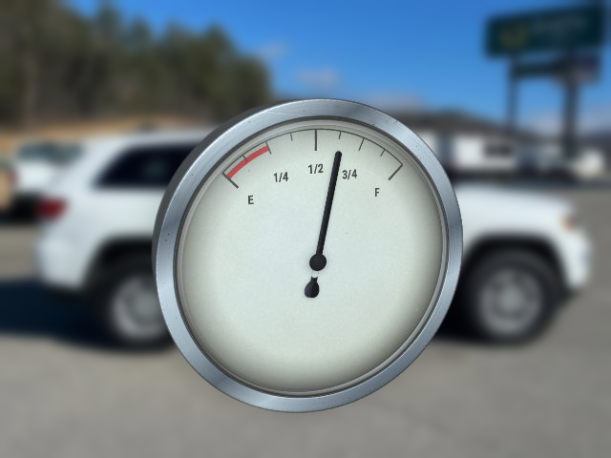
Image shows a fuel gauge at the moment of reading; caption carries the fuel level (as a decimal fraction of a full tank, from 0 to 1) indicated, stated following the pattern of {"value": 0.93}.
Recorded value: {"value": 0.625}
